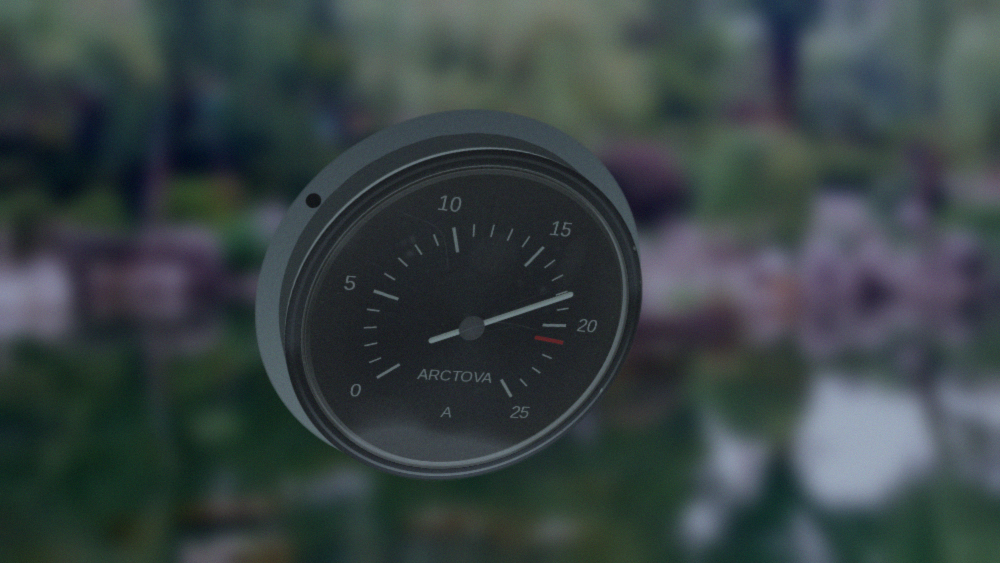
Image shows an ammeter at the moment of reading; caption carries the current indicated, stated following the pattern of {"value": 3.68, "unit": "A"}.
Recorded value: {"value": 18, "unit": "A"}
